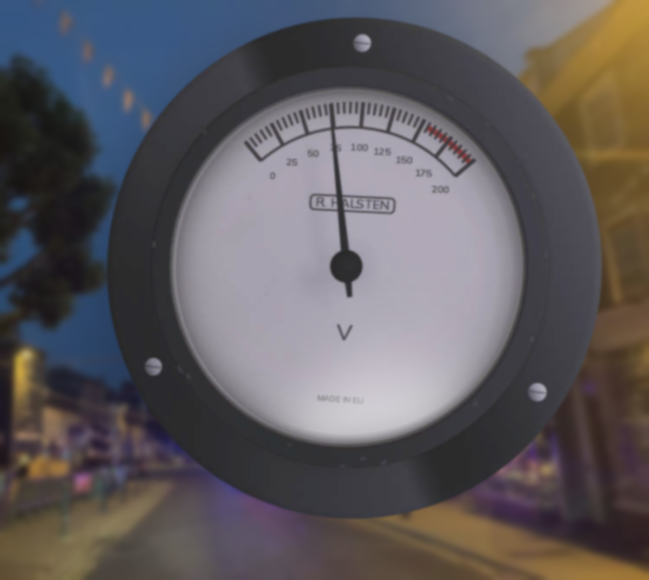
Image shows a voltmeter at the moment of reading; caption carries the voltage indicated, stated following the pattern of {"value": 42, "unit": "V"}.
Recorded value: {"value": 75, "unit": "V"}
